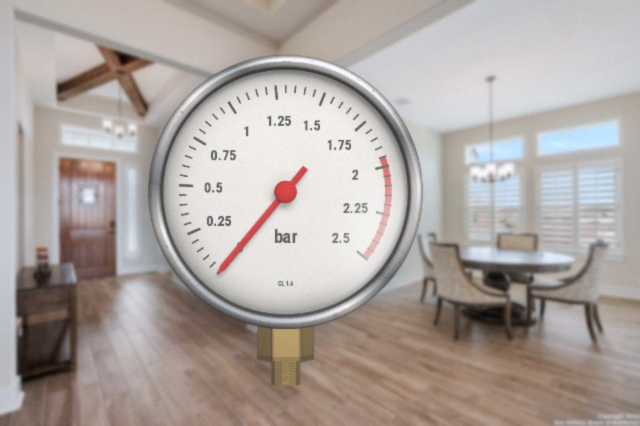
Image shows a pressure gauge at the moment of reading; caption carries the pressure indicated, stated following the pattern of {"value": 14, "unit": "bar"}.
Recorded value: {"value": 0, "unit": "bar"}
